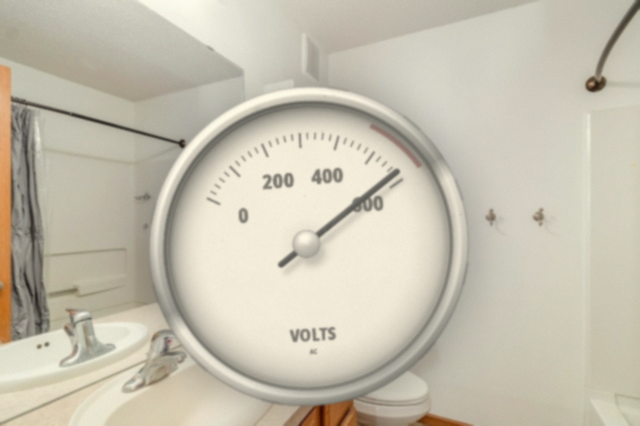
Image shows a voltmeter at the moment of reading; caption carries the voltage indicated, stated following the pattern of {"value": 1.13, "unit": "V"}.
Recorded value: {"value": 580, "unit": "V"}
